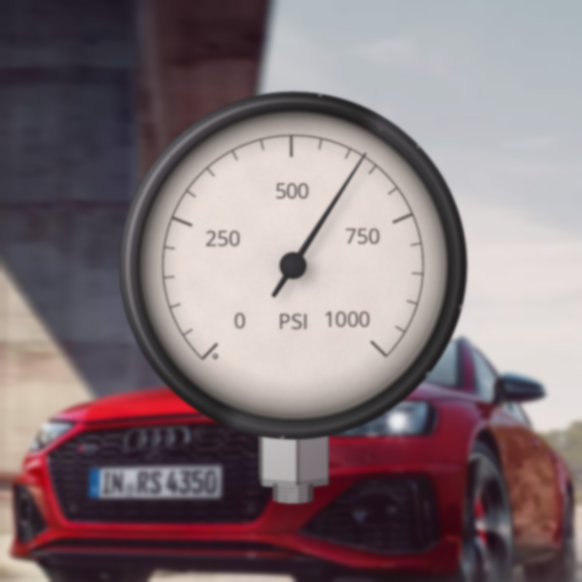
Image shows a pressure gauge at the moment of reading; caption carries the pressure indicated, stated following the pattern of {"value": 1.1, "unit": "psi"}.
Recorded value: {"value": 625, "unit": "psi"}
